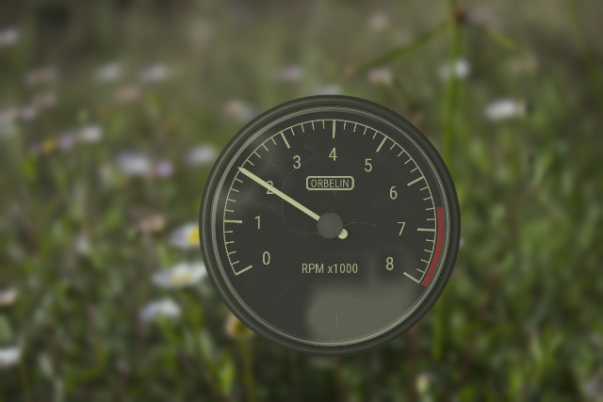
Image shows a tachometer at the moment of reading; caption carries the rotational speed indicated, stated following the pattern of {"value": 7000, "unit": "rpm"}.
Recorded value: {"value": 2000, "unit": "rpm"}
